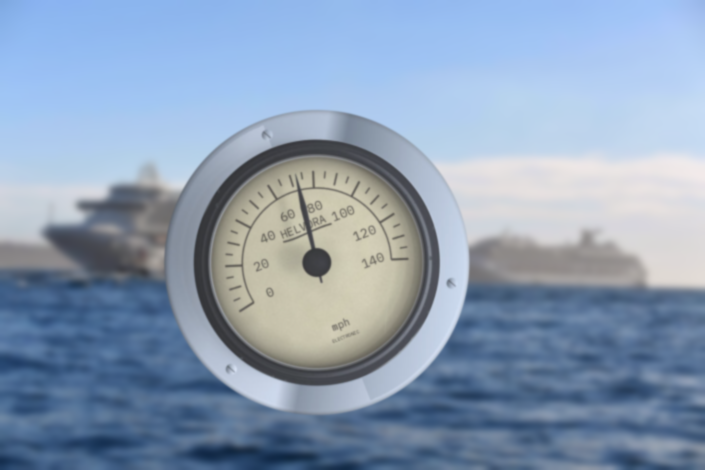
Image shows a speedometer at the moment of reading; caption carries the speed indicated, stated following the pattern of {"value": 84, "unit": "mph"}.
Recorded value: {"value": 72.5, "unit": "mph"}
